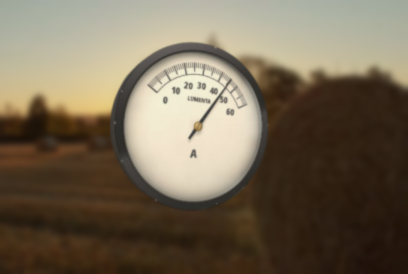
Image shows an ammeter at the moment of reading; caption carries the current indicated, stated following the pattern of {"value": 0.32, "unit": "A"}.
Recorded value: {"value": 45, "unit": "A"}
